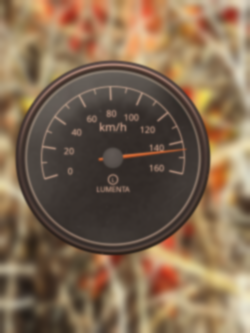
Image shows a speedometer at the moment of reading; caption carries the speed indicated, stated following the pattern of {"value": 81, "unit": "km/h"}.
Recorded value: {"value": 145, "unit": "km/h"}
